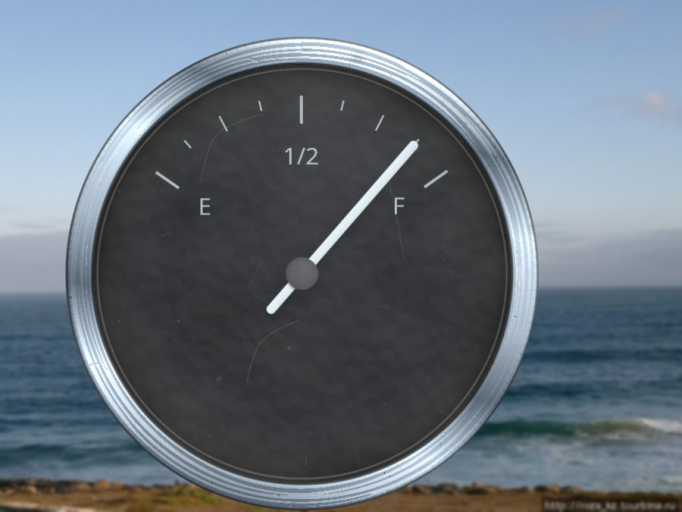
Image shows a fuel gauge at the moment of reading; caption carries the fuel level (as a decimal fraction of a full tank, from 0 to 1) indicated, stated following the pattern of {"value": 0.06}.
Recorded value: {"value": 0.875}
